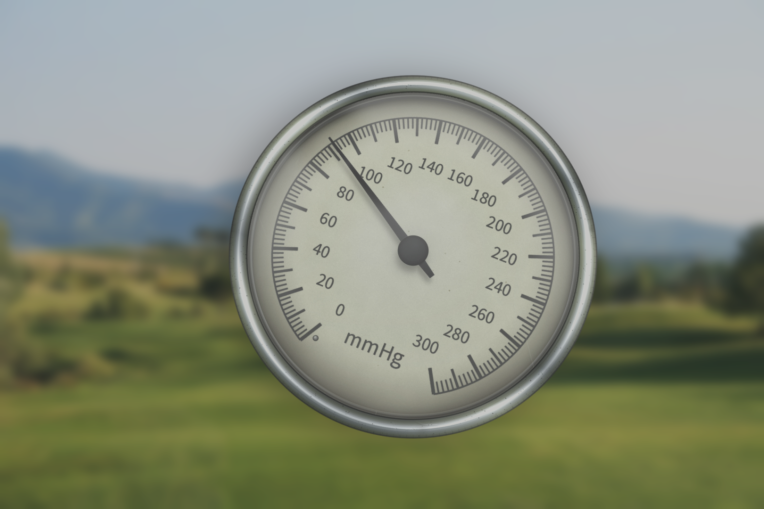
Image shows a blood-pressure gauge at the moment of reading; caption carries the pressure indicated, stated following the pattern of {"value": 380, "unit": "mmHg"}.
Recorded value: {"value": 92, "unit": "mmHg"}
